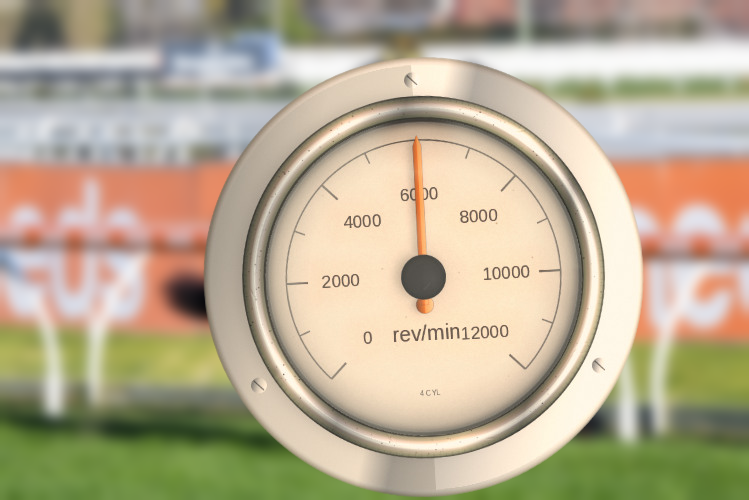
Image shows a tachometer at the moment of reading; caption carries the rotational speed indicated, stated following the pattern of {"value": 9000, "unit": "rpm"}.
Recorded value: {"value": 6000, "unit": "rpm"}
